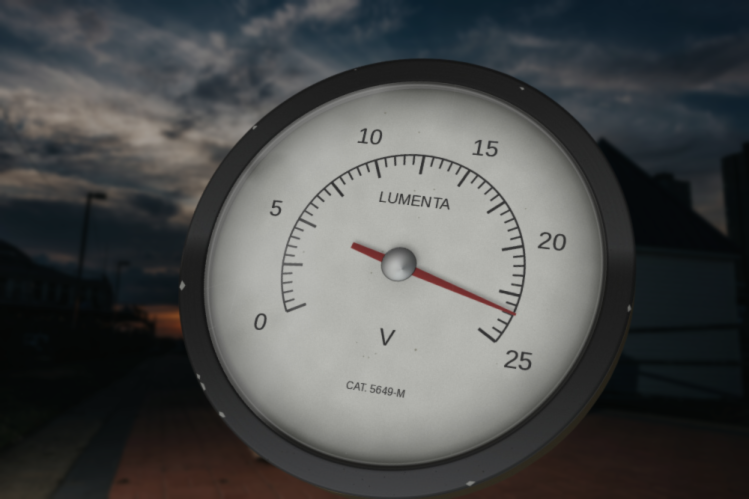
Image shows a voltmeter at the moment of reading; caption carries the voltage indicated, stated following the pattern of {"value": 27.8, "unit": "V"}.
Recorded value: {"value": 23.5, "unit": "V"}
